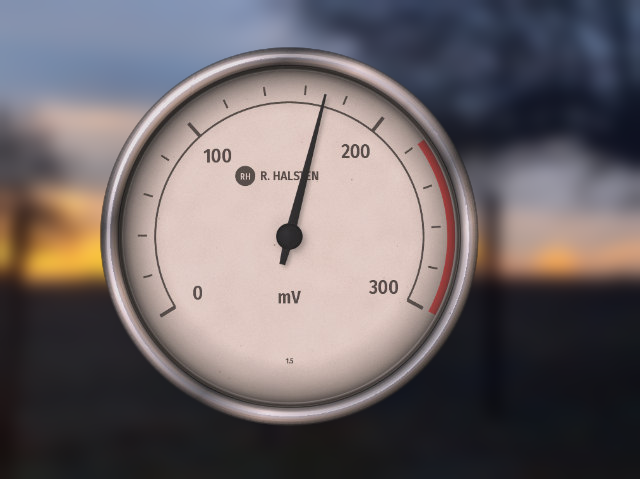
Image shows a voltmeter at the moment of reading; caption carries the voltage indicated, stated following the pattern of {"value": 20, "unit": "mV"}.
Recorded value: {"value": 170, "unit": "mV"}
